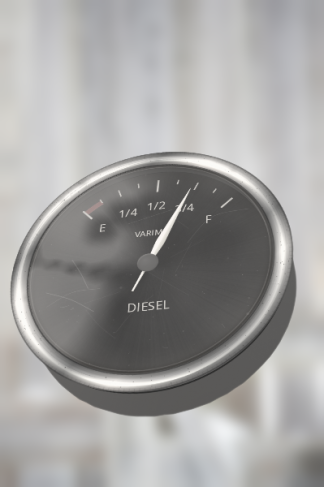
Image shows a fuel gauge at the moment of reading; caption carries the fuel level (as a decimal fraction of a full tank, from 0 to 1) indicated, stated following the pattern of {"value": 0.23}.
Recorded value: {"value": 0.75}
